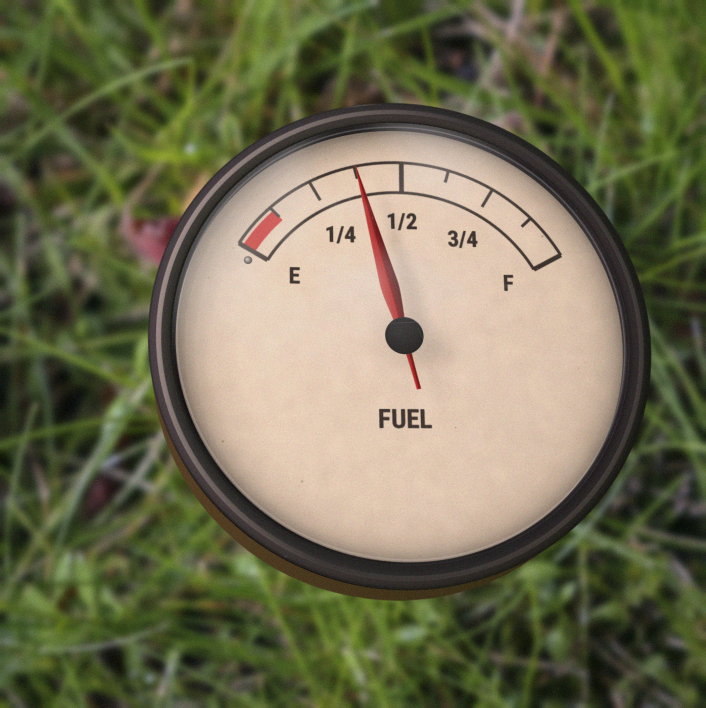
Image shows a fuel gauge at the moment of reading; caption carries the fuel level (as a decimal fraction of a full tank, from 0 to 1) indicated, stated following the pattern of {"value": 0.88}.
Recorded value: {"value": 0.375}
